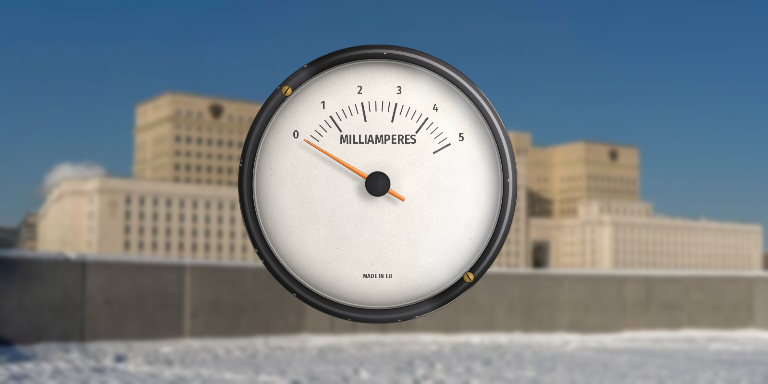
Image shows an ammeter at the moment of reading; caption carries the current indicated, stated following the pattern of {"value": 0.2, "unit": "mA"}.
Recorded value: {"value": 0, "unit": "mA"}
